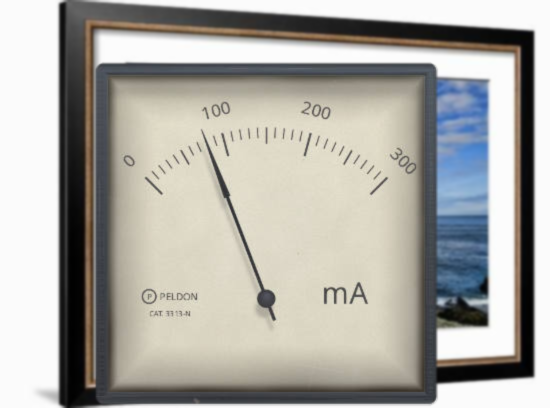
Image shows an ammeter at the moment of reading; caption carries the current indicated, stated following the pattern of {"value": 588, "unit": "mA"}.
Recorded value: {"value": 80, "unit": "mA"}
